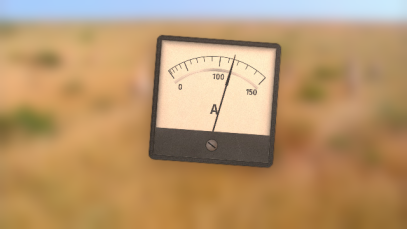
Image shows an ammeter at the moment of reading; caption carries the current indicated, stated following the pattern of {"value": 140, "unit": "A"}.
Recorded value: {"value": 115, "unit": "A"}
